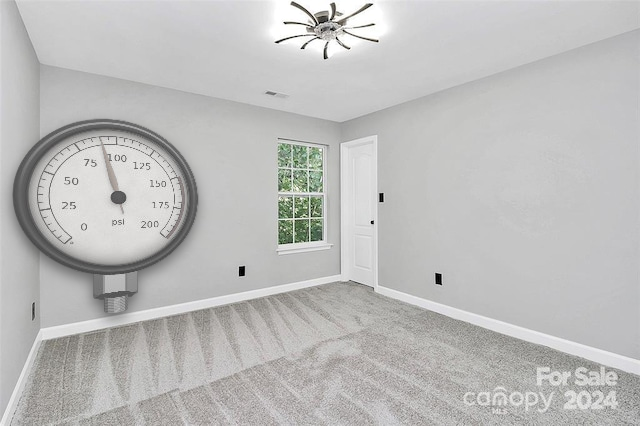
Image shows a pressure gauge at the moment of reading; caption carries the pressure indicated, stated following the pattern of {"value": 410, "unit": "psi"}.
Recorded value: {"value": 90, "unit": "psi"}
